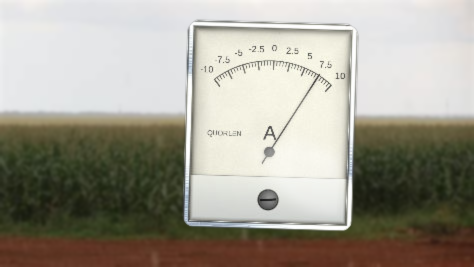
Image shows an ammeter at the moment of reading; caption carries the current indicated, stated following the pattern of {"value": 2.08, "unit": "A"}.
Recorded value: {"value": 7.5, "unit": "A"}
